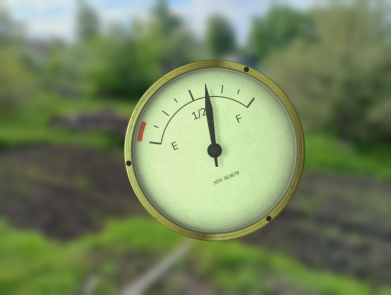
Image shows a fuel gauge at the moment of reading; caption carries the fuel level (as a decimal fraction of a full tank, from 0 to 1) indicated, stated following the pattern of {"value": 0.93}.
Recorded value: {"value": 0.625}
